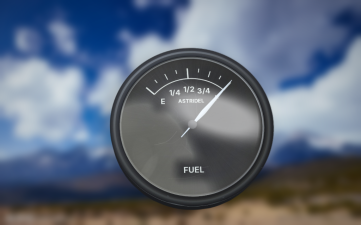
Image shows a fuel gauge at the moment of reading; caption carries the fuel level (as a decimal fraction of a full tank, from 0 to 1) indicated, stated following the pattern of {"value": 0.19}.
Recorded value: {"value": 1}
